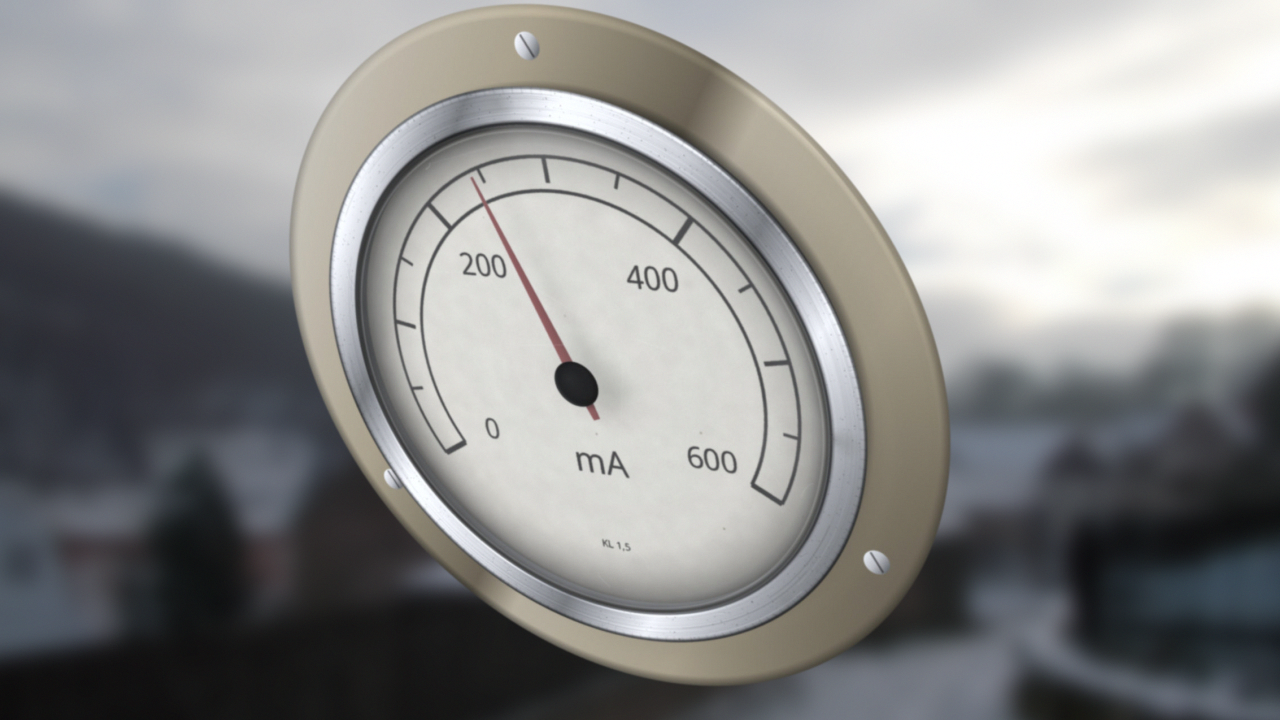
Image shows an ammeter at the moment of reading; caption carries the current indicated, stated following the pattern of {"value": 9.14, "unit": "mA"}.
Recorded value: {"value": 250, "unit": "mA"}
